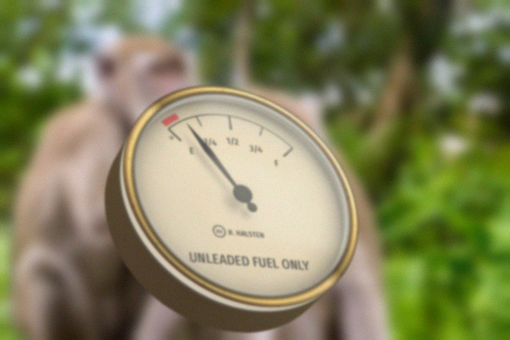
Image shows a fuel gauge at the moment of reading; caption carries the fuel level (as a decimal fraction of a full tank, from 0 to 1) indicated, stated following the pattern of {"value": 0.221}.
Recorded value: {"value": 0.125}
